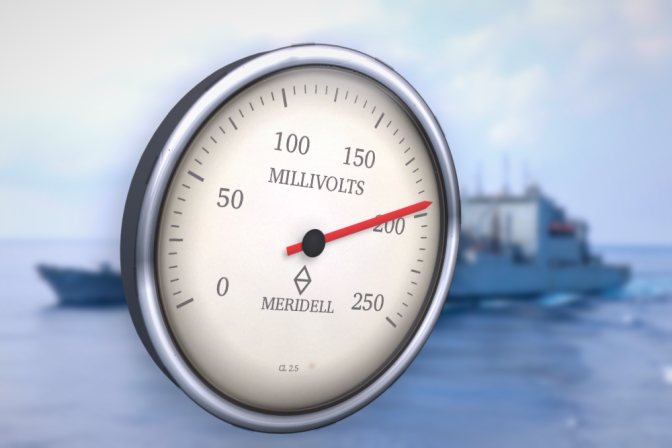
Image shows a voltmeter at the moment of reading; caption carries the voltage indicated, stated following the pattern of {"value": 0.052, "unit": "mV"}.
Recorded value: {"value": 195, "unit": "mV"}
